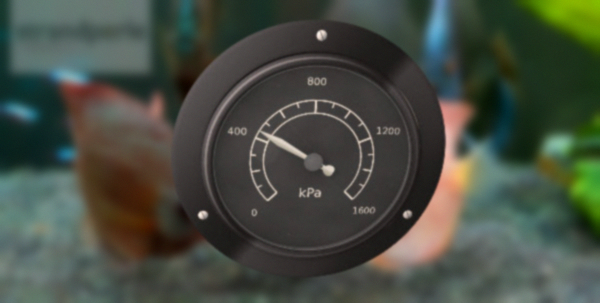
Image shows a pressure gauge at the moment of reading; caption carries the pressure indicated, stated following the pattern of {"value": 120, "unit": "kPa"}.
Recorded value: {"value": 450, "unit": "kPa"}
